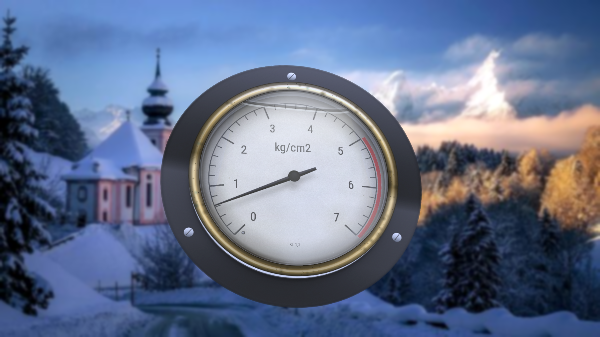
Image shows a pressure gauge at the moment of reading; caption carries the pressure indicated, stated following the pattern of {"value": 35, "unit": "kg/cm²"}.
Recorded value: {"value": 0.6, "unit": "kg/cm²"}
